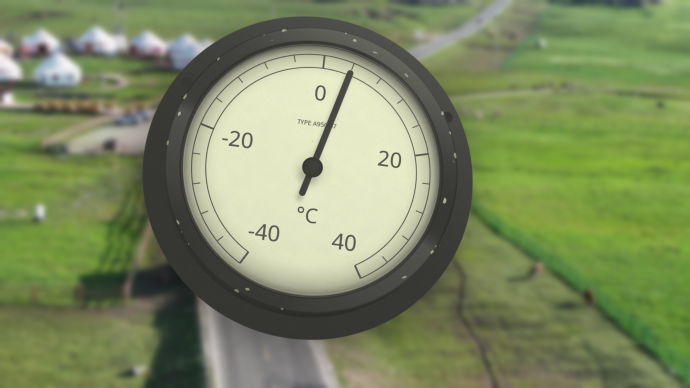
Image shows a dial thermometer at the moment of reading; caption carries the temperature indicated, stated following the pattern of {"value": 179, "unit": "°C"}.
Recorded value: {"value": 4, "unit": "°C"}
